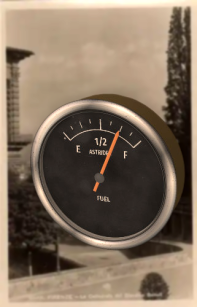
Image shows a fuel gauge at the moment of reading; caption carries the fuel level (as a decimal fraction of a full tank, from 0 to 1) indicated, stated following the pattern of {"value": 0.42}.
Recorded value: {"value": 0.75}
